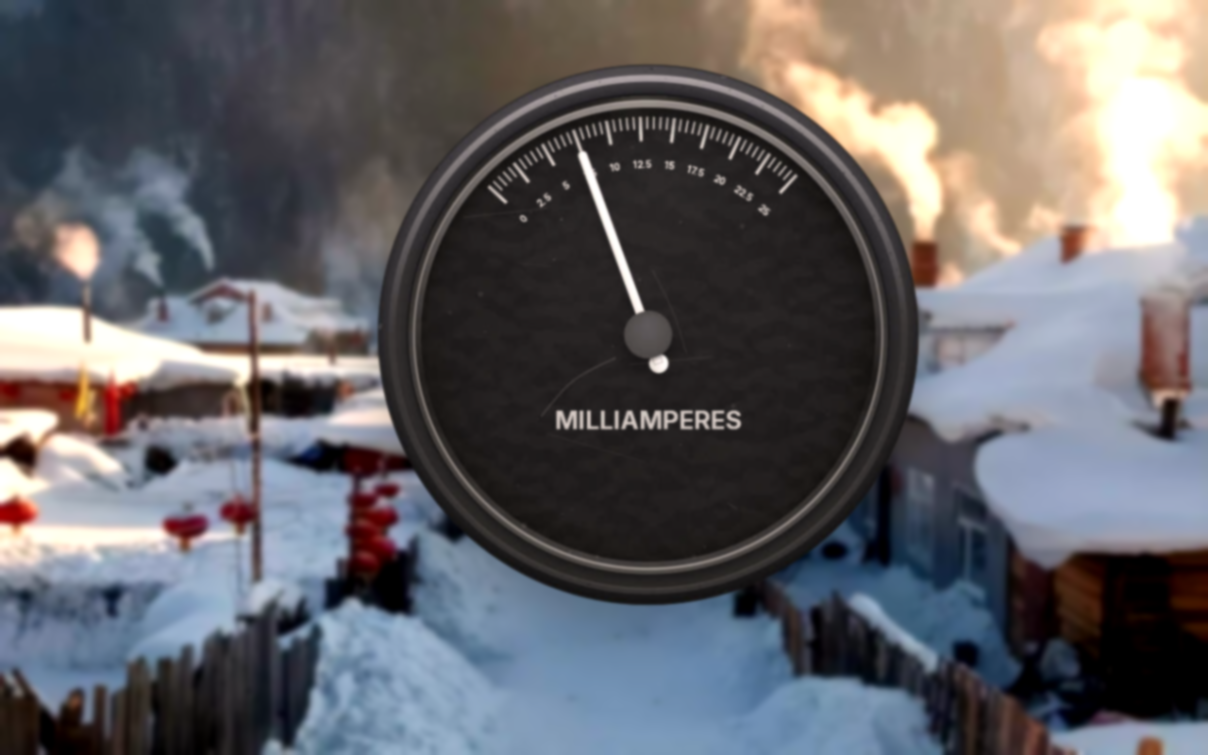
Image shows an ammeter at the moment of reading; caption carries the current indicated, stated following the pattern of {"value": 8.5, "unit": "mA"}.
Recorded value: {"value": 7.5, "unit": "mA"}
